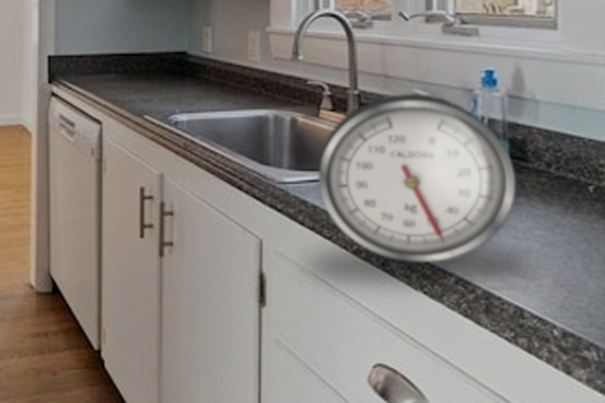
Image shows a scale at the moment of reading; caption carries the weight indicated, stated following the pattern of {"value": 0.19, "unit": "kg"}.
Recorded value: {"value": 50, "unit": "kg"}
